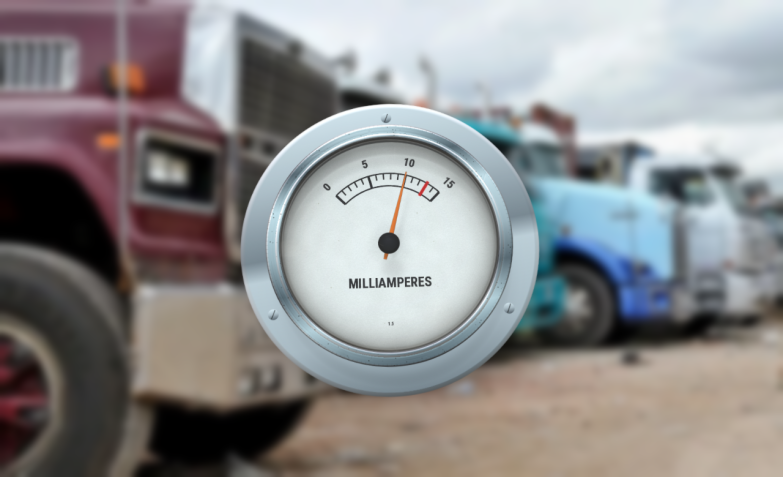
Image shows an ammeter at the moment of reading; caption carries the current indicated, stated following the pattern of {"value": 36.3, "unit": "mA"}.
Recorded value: {"value": 10, "unit": "mA"}
